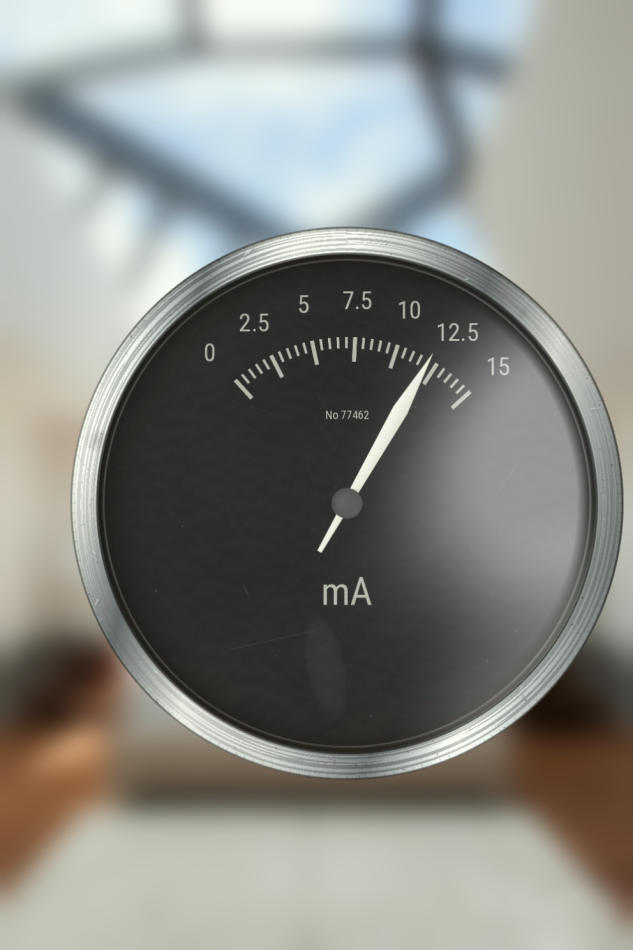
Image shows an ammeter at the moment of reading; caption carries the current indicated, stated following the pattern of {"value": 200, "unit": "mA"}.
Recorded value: {"value": 12, "unit": "mA"}
